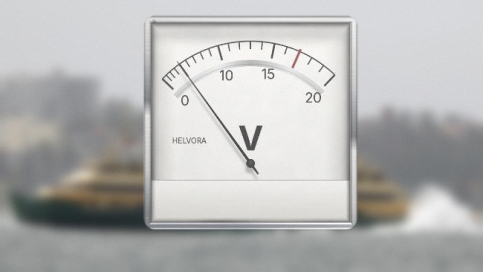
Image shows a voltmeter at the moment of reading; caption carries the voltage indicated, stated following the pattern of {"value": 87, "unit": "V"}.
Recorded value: {"value": 5, "unit": "V"}
